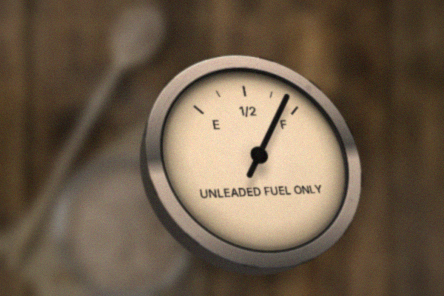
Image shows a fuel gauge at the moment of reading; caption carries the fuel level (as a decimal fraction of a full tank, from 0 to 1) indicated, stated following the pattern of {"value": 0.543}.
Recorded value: {"value": 0.875}
